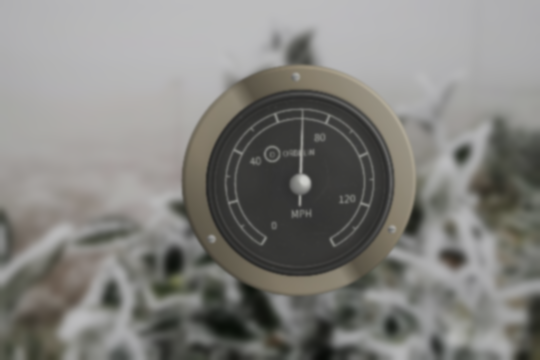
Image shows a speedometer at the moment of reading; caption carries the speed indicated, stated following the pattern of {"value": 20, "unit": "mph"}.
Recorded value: {"value": 70, "unit": "mph"}
